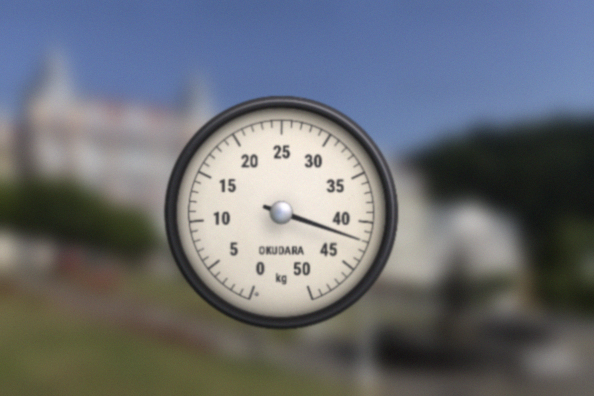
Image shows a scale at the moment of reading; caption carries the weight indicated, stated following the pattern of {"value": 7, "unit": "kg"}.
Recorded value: {"value": 42, "unit": "kg"}
